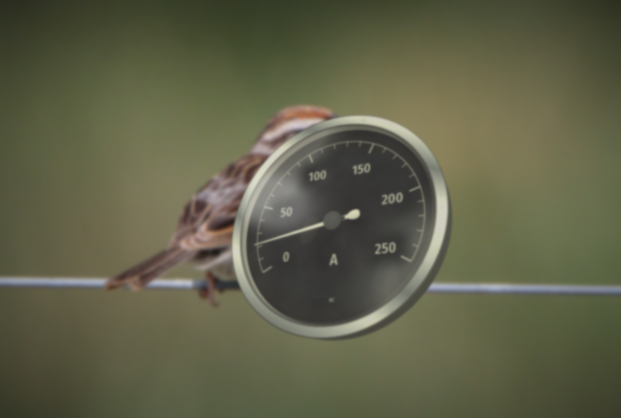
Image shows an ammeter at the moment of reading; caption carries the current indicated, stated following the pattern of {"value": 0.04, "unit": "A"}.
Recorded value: {"value": 20, "unit": "A"}
